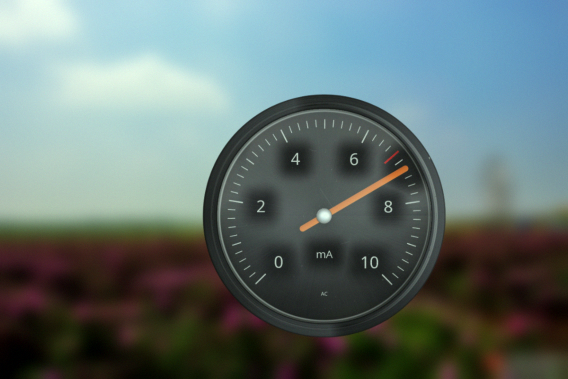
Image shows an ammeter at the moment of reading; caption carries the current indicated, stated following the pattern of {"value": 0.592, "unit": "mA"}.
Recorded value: {"value": 7.2, "unit": "mA"}
